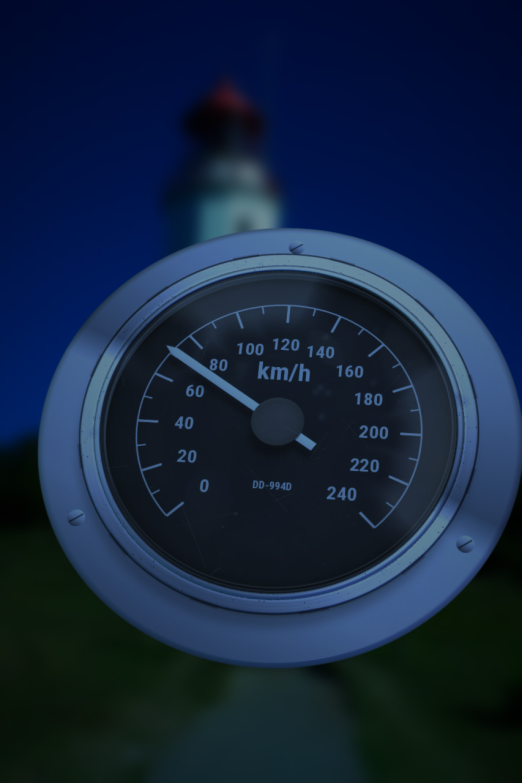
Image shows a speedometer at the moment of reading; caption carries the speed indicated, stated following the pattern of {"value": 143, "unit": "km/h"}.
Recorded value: {"value": 70, "unit": "km/h"}
